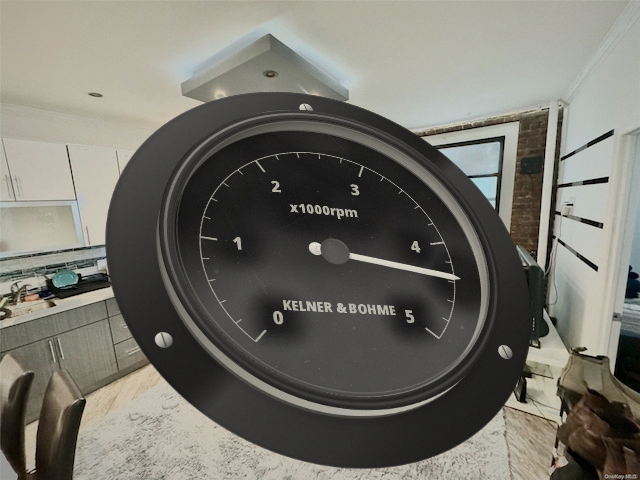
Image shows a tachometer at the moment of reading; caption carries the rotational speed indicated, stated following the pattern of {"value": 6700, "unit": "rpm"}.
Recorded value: {"value": 4400, "unit": "rpm"}
